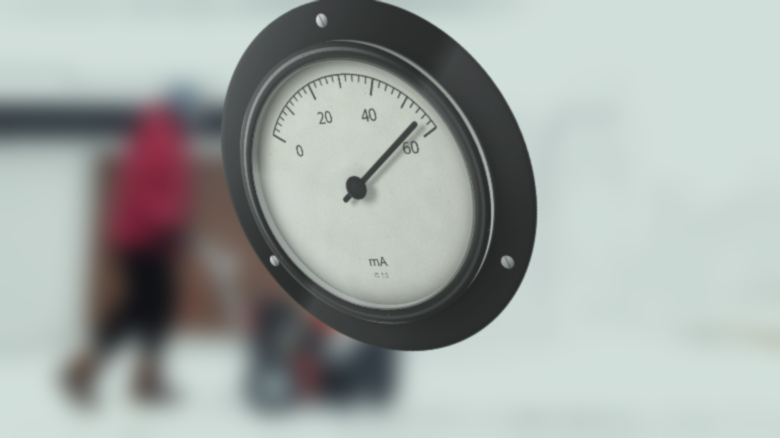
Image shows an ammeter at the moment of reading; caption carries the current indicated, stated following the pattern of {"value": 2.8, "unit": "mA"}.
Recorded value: {"value": 56, "unit": "mA"}
